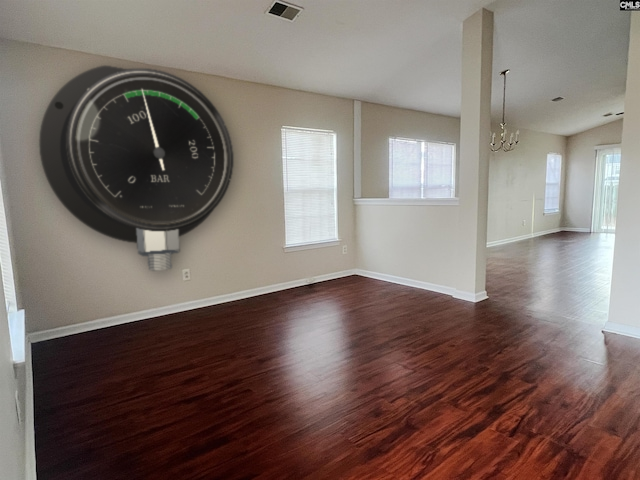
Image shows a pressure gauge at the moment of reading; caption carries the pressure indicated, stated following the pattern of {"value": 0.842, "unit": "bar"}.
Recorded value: {"value": 115, "unit": "bar"}
